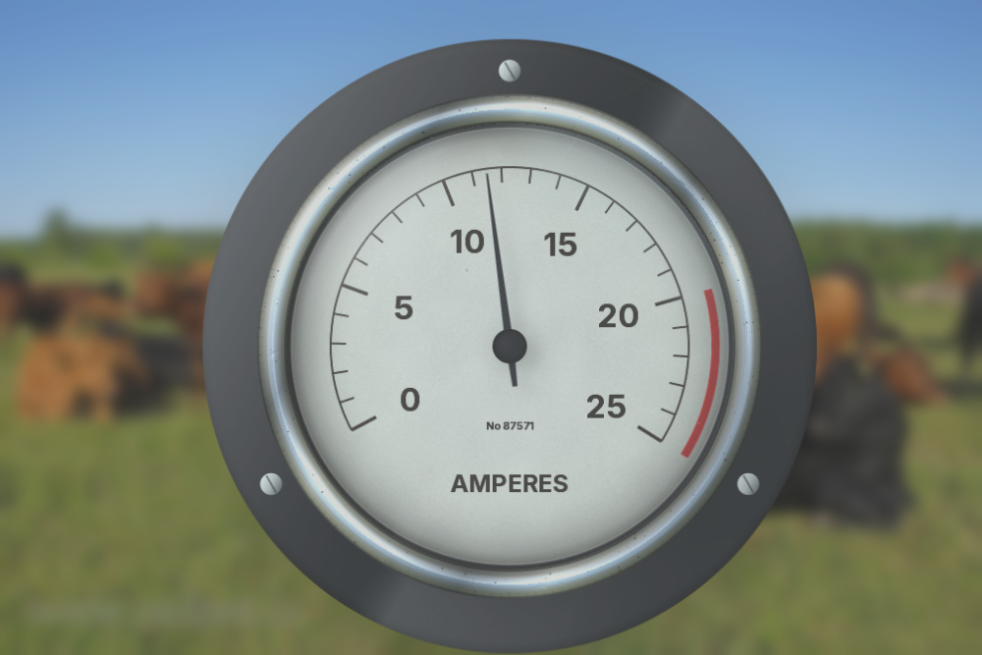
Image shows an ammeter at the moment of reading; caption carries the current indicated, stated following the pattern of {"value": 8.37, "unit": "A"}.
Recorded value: {"value": 11.5, "unit": "A"}
